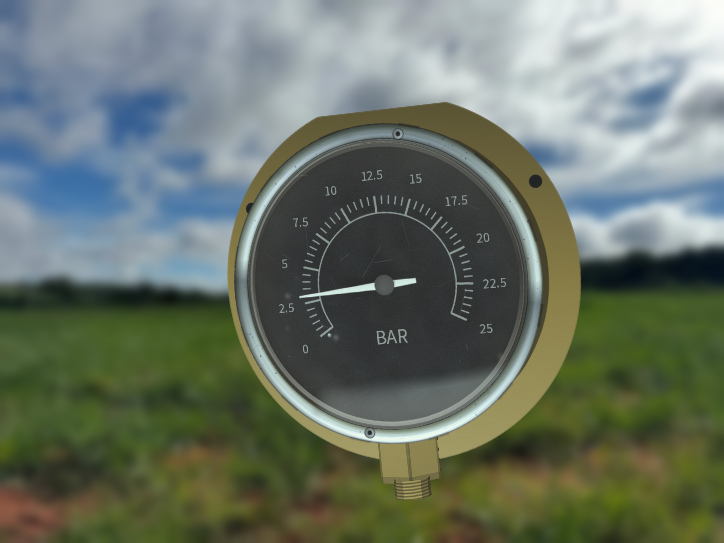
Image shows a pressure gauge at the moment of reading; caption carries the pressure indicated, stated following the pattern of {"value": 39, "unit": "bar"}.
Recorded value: {"value": 3, "unit": "bar"}
